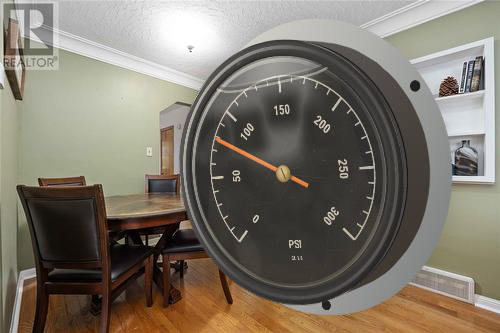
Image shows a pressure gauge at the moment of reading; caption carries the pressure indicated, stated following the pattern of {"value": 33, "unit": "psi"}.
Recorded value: {"value": 80, "unit": "psi"}
